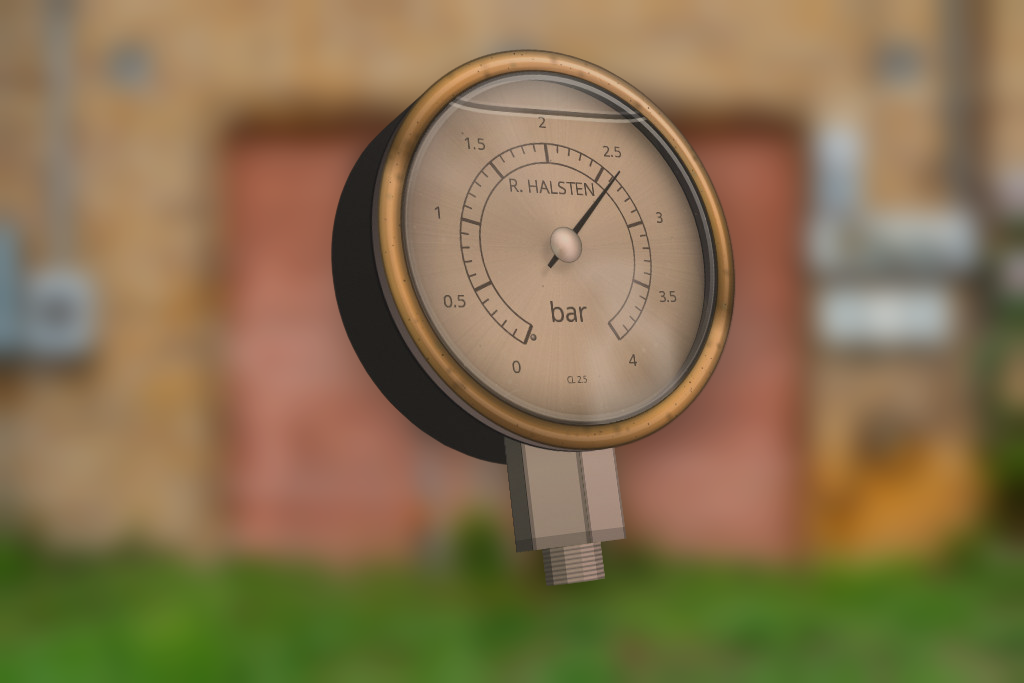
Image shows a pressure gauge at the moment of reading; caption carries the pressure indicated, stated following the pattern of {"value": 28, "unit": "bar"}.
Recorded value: {"value": 2.6, "unit": "bar"}
